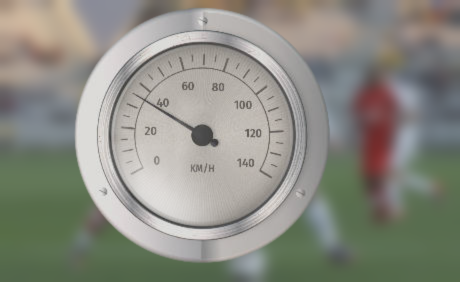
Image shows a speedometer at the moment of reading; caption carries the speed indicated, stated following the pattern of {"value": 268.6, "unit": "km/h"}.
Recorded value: {"value": 35, "unit": "km/h"}
